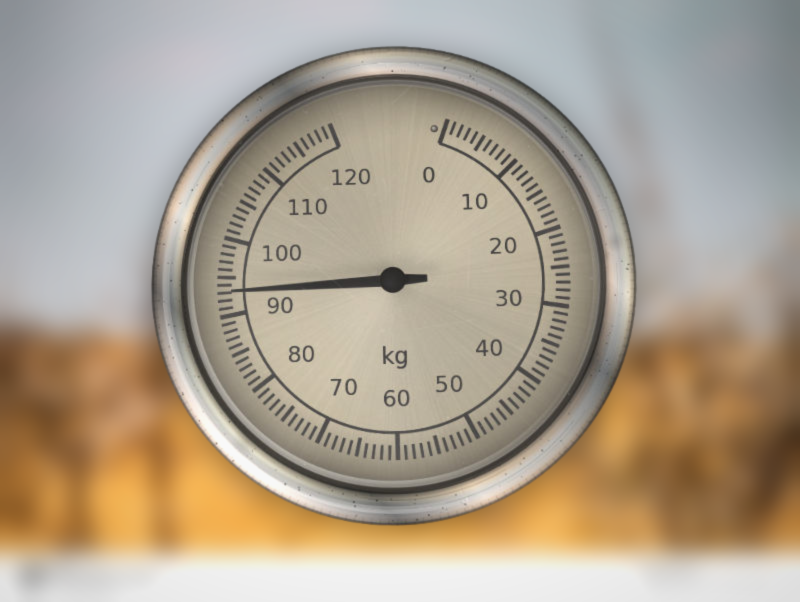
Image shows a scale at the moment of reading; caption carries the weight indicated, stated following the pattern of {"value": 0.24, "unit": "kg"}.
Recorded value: {"value": 93, "unit": "kg"}
